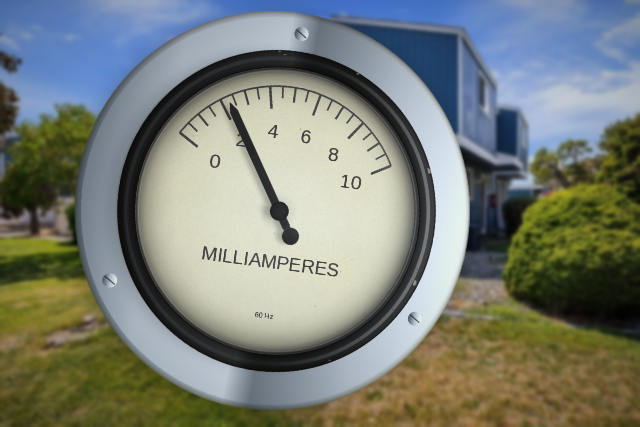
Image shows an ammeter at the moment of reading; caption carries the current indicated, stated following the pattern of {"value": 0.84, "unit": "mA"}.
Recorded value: {"value": 2.25, "unit": "mA"}
